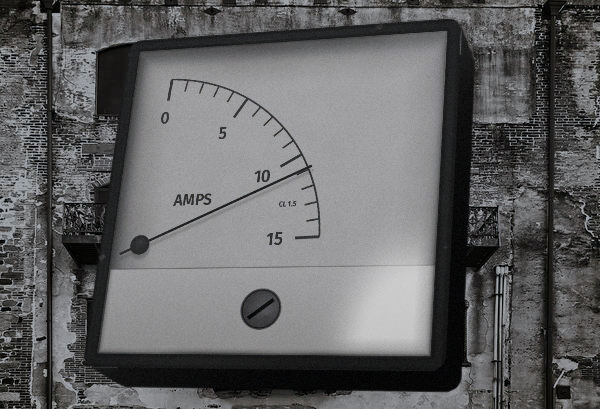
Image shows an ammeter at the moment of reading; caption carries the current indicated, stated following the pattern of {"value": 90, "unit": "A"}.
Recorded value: {"value": 11, "unit": "A"}
